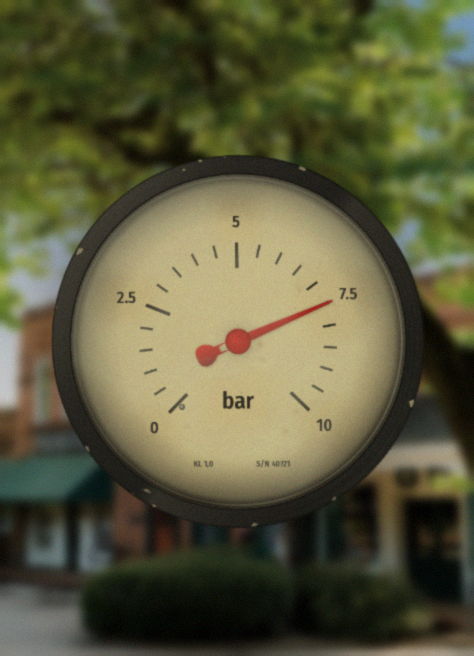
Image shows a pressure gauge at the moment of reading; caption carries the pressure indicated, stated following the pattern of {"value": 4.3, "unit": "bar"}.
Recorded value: {"value": 7.5, "unit": "bar"}
